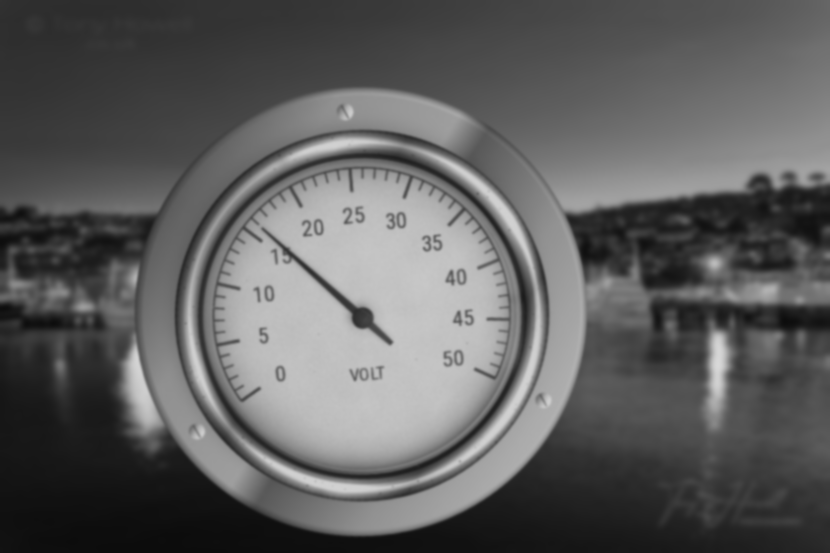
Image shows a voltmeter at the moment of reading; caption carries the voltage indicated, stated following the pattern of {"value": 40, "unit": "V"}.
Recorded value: {"value": 16, "unit": "V"}
